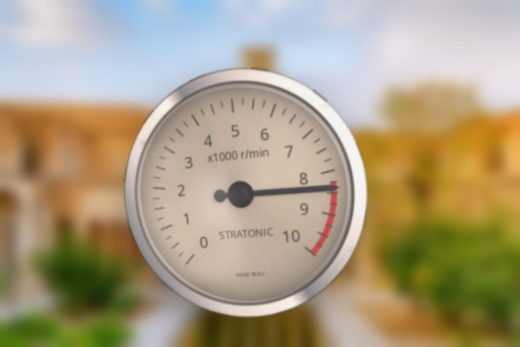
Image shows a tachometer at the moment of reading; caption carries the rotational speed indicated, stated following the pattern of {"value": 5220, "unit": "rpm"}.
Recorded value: {"value": 8375, "unit": "rpm"}
